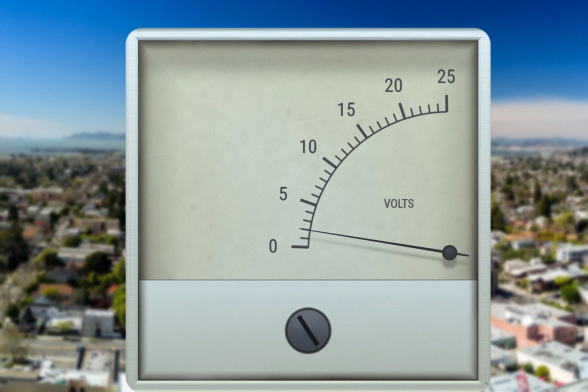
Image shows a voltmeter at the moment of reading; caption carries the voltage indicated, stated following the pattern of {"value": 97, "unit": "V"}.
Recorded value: {"value": 2, "unit": "V"}
